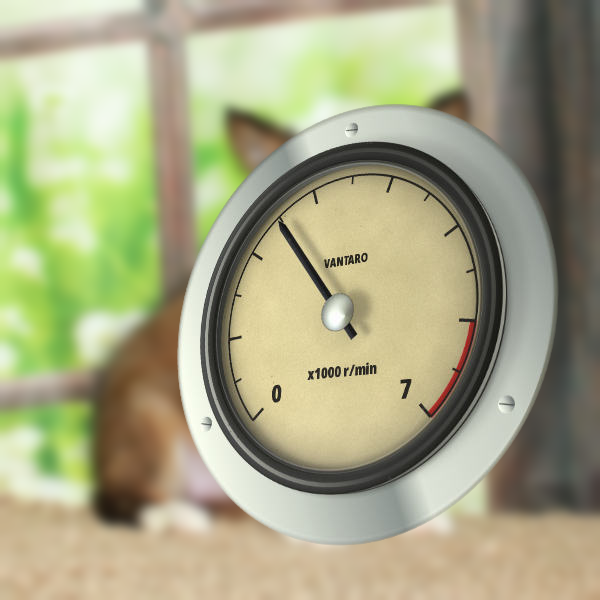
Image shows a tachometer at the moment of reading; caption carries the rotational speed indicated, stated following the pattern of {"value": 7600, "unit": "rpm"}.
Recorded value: {"value": 2500, "unit": "rpm"}
